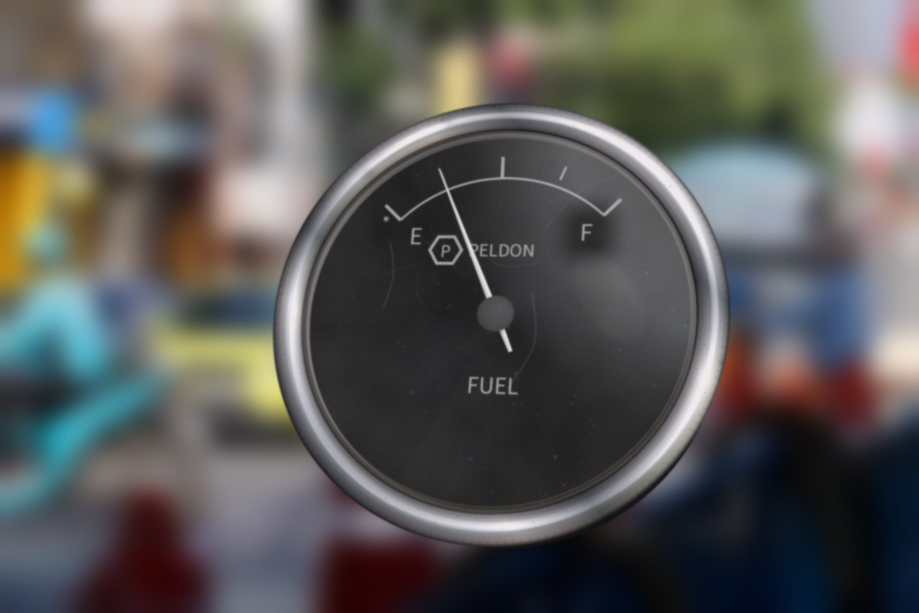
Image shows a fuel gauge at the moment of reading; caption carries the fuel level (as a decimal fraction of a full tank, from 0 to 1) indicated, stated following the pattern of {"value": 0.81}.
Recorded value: {"value": 0.25}
